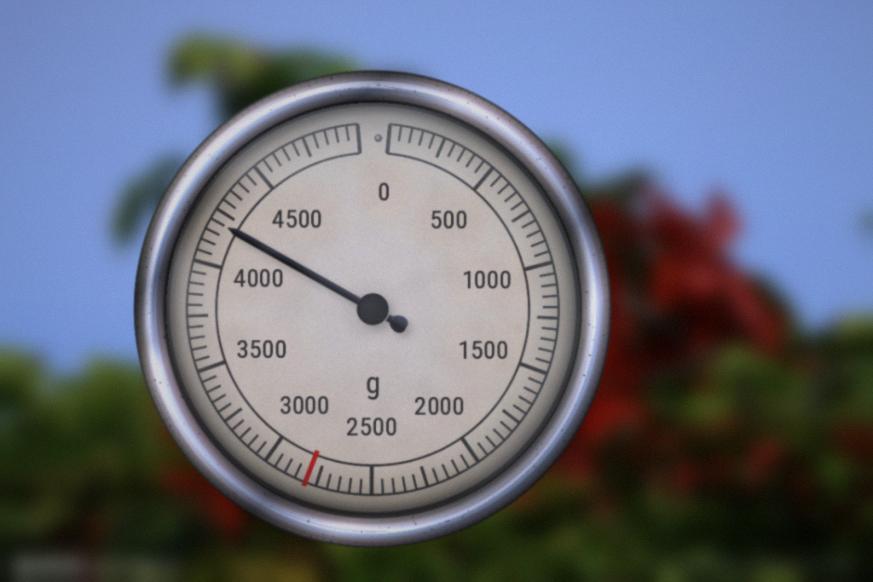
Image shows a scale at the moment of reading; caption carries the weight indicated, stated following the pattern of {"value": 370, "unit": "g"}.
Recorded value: {"value": 4200, "unit": "g"}
